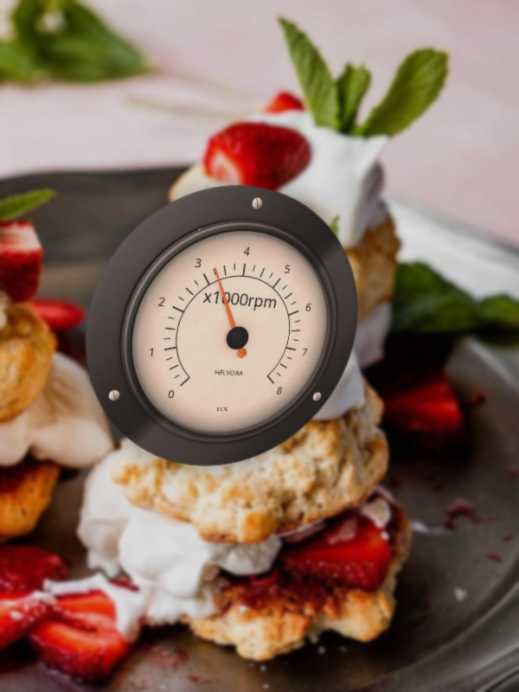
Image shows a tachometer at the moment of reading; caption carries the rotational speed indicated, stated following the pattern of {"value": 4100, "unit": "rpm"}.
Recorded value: {"value": 3250, "unit": "rpm"}
